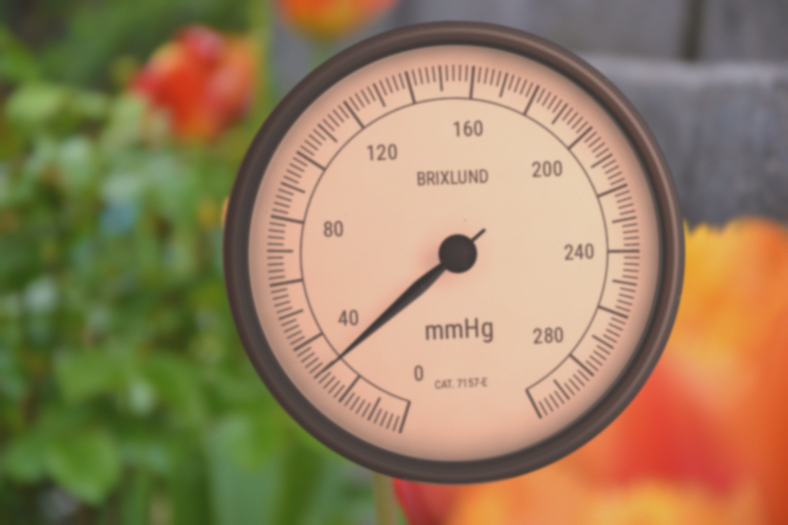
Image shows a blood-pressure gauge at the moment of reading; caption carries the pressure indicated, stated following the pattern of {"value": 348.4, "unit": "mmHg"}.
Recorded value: {"value": 30, "unit": "mmHg"}
